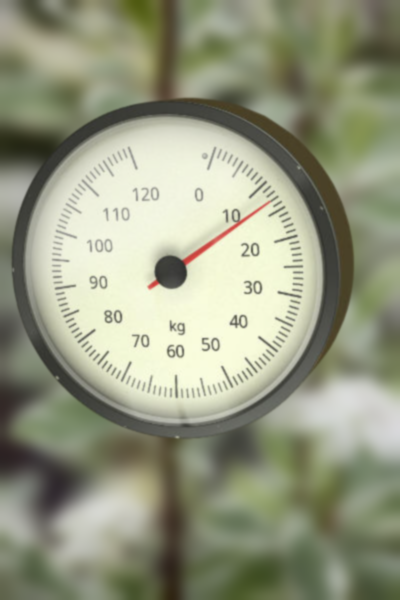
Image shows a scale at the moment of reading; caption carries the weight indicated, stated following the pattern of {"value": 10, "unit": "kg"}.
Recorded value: {"value": 13, "unit": "kg"}
